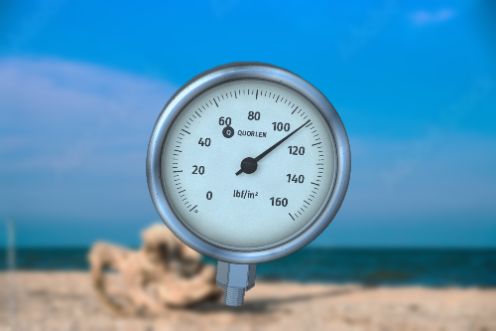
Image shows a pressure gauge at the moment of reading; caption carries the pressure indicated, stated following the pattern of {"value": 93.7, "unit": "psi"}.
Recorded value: {"value": 108, "unit": "psi"}
